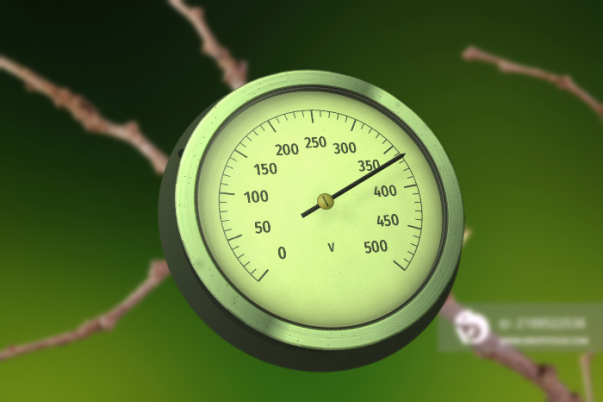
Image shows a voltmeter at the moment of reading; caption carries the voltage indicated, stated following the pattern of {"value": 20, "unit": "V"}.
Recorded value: {"value": 365, "unit": "V"}
